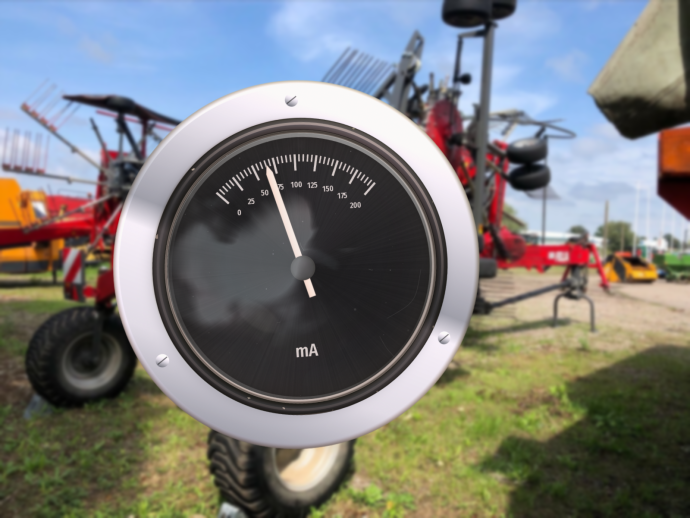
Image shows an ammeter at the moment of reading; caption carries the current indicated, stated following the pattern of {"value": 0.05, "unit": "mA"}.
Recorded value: {"value": 65, "unit": "mA"}
